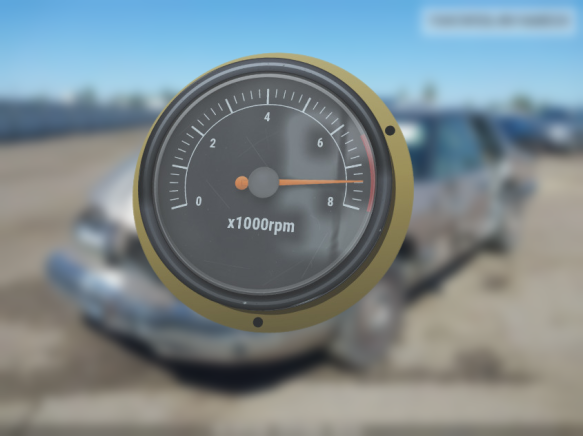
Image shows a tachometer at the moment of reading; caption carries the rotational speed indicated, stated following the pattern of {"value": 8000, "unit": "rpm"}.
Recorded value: {"value": 7400, "unit": "rpm"}
